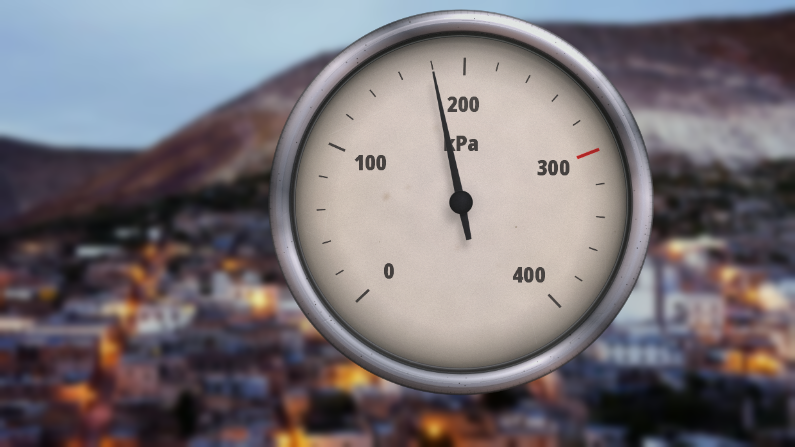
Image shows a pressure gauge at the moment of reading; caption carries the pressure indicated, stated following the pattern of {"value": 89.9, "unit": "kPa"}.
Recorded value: {"value": 180, "unit": "kPa"}
